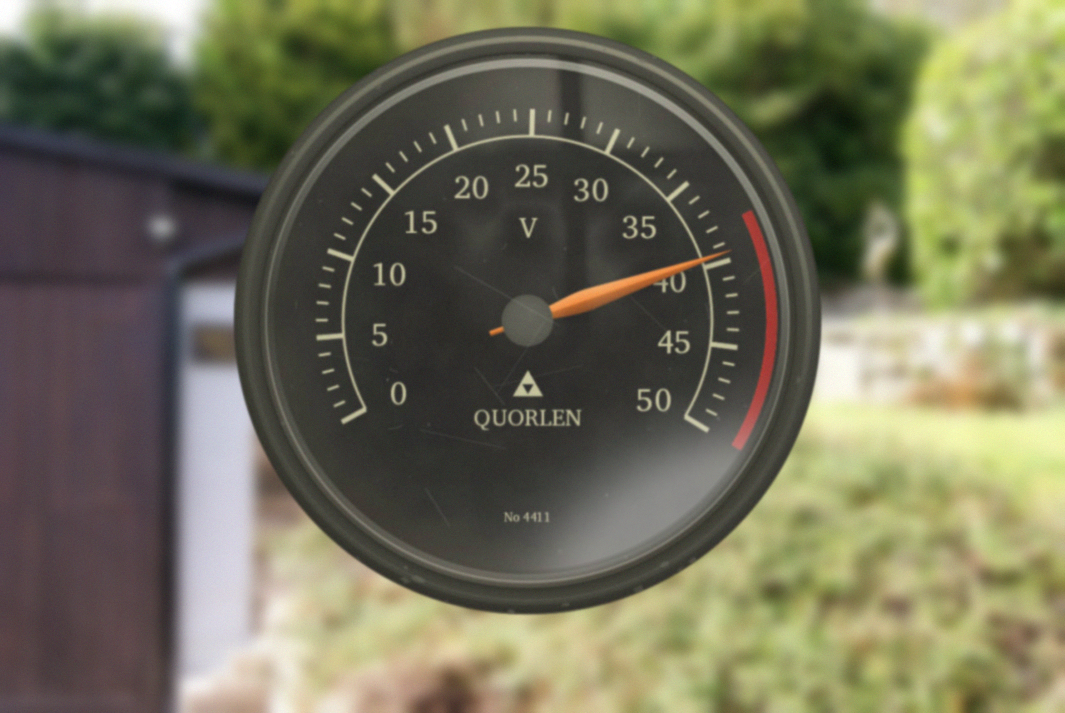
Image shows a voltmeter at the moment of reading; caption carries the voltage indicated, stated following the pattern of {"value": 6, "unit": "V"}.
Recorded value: {"value": 39.5, "unit": "V"}
